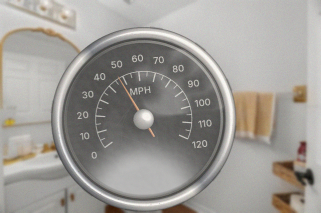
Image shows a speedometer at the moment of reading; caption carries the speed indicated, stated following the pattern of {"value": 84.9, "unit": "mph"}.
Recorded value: {"value": 47.5, "unit": "mph"}
